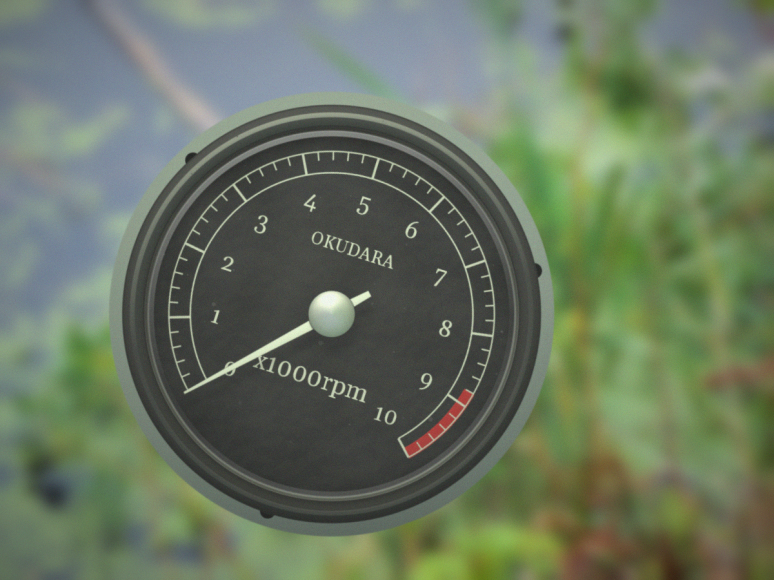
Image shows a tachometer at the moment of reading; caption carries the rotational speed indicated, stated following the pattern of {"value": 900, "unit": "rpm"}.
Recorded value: {"value": 0, "unit": "rpm"}
